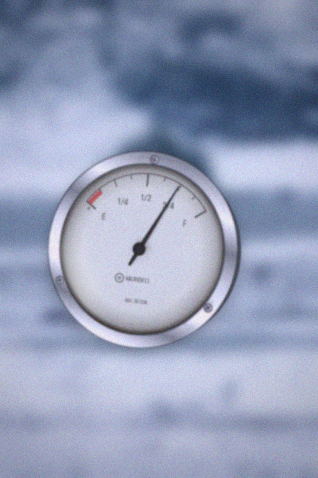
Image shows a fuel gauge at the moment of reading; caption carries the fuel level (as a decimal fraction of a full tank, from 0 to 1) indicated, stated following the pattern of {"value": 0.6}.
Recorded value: {"value": 0.75}
